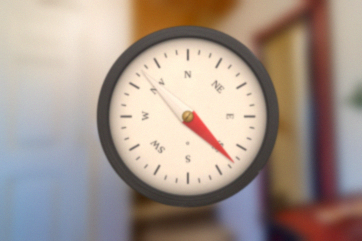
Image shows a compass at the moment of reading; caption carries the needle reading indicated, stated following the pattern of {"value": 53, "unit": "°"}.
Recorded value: {"value": 135, "unit": "°"}
